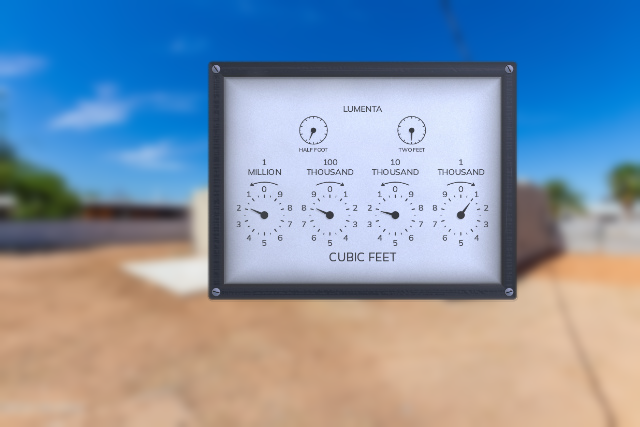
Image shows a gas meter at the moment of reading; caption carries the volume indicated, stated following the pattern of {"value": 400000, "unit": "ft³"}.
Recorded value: {"value": 182100, "unit": "ft³"}
